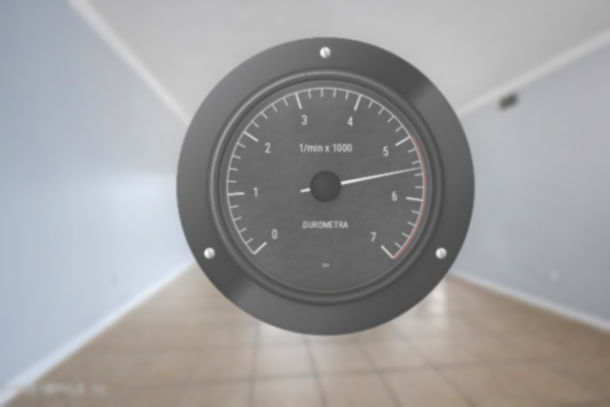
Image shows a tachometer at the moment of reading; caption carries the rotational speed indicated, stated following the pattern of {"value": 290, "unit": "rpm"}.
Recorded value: {"value": 5500, "unit": "rpm"}
